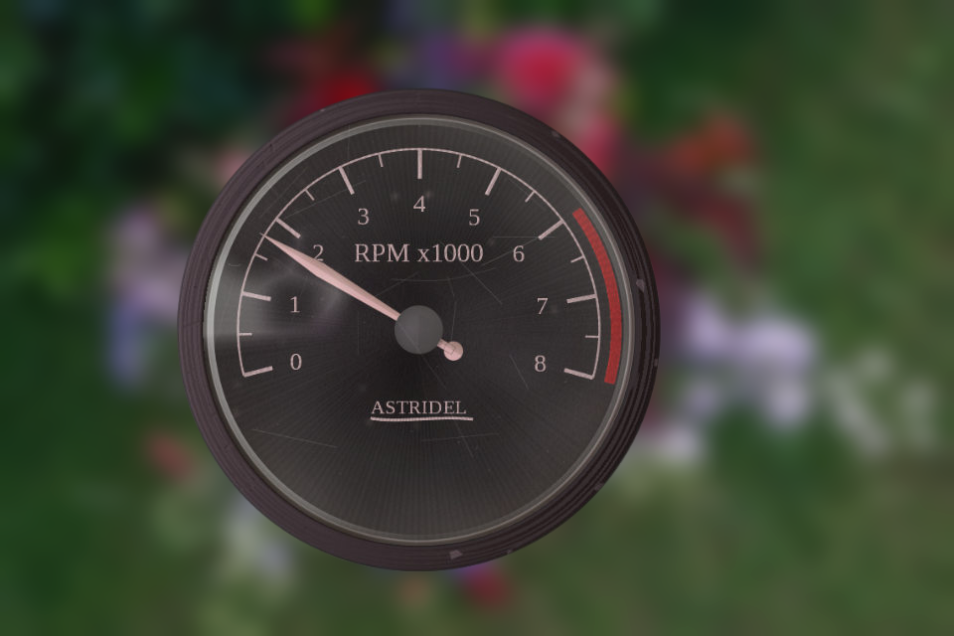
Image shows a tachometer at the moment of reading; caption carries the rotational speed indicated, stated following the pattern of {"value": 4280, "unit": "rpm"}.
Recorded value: {"value": 1750, "unit": "rpm"}
